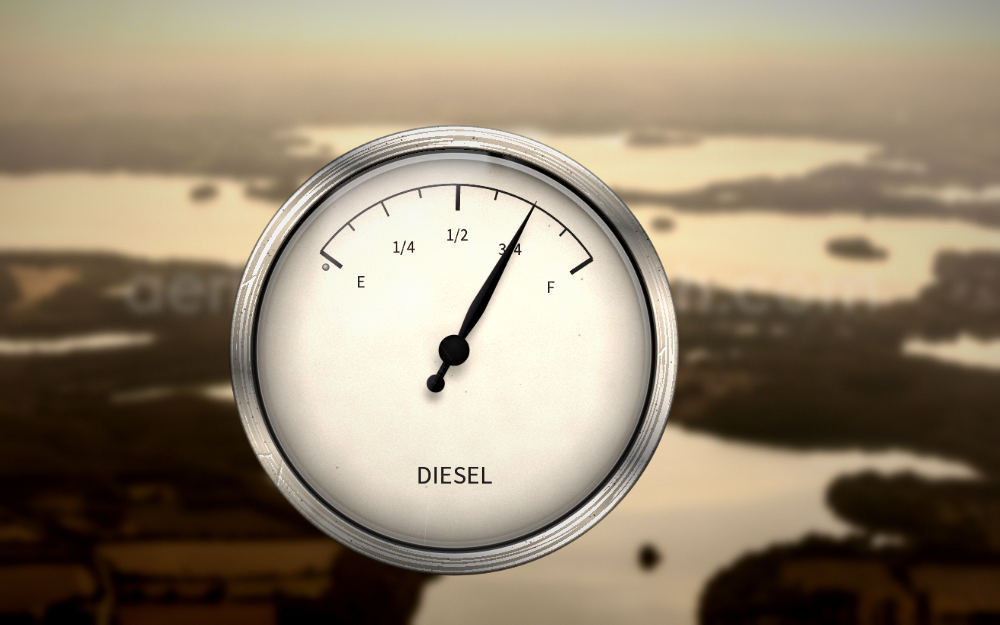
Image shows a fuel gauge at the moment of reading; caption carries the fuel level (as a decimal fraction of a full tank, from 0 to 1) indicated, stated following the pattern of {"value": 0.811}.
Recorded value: {"value": 0.75}
